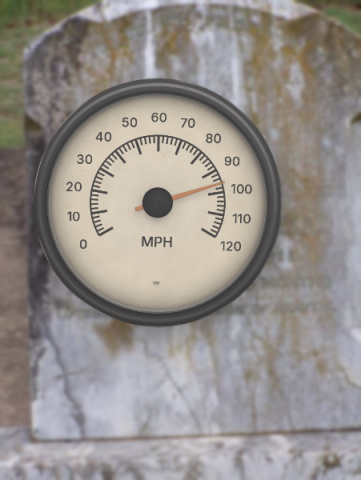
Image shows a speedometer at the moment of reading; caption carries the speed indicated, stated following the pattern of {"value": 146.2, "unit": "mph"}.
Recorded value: {"value": 96, "unit": "mph"}
